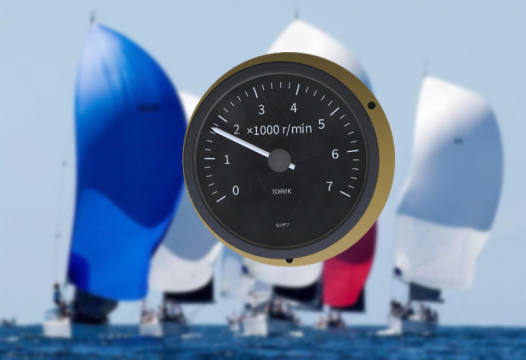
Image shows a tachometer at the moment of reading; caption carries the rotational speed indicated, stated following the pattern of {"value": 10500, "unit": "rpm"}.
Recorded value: {"value": 1700, "unit": "rpm"}
